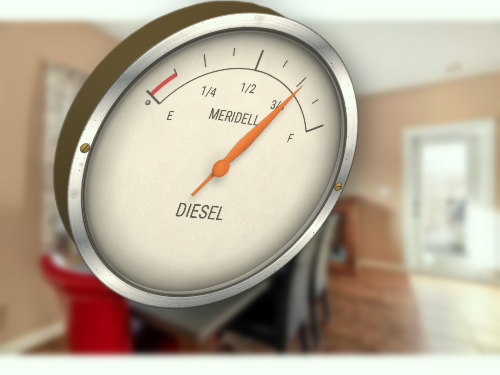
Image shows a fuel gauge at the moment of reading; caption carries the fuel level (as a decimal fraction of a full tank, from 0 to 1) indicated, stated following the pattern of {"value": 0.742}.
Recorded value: {"value": 0.75}
